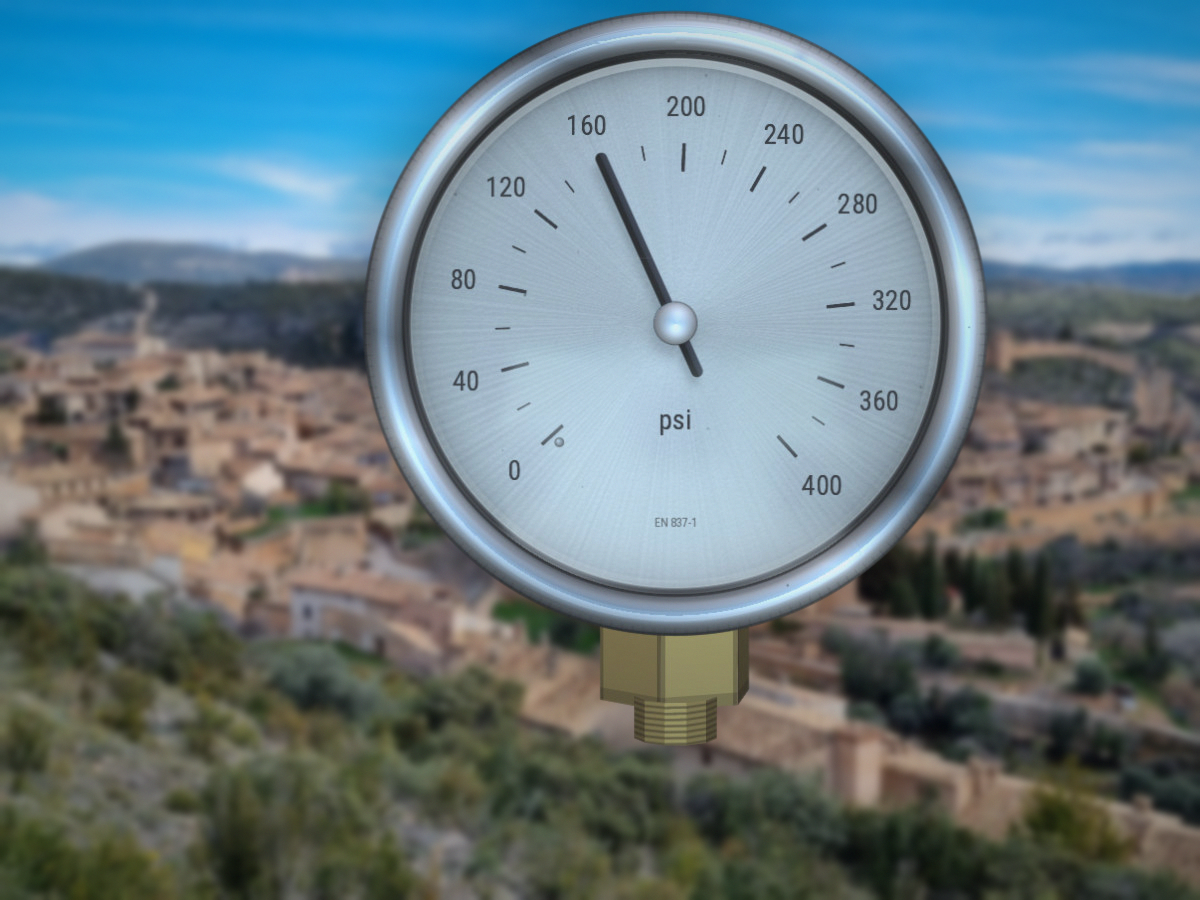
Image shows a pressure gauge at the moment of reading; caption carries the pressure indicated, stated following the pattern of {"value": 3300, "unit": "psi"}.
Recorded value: {"value": 160, "unit": "psi"}
